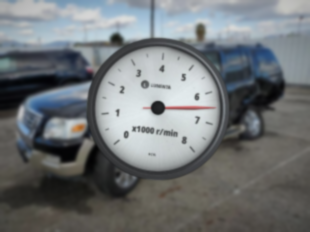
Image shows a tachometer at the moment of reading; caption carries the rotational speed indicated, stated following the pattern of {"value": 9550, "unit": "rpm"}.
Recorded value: {"value": 6500, "unit": "rpm"}
